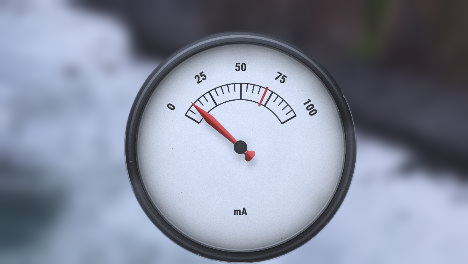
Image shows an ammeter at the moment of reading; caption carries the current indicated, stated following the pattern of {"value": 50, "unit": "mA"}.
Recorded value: {"value": 10, "unit": "mA"}
